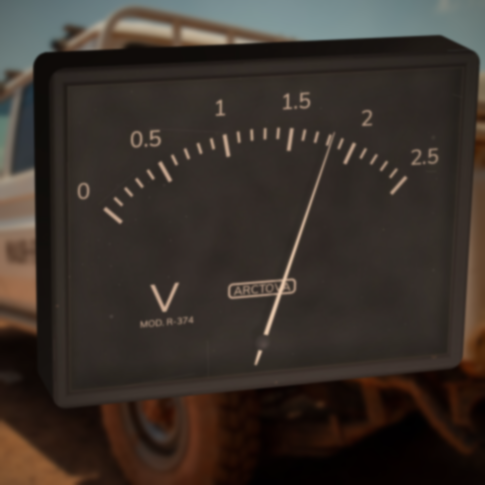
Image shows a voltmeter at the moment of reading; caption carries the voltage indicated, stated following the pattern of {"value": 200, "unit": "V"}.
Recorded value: {"value": 1.8, "unit": "V"}
